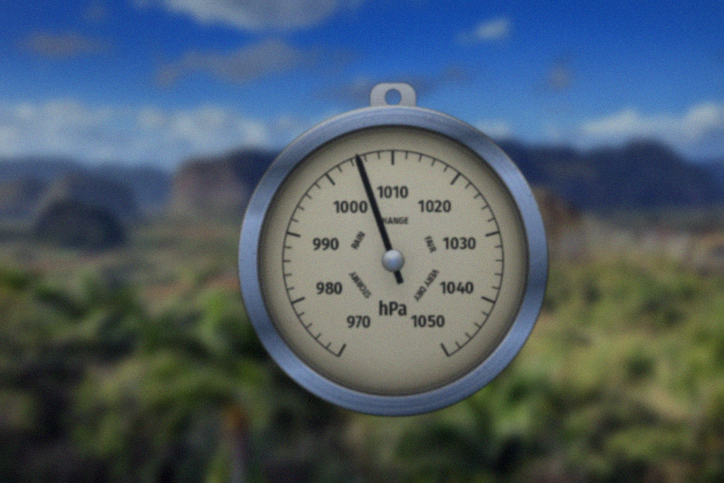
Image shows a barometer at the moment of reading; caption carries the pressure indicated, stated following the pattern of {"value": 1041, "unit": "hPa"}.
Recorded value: {"value": 1005, "unit": "hPa"}
